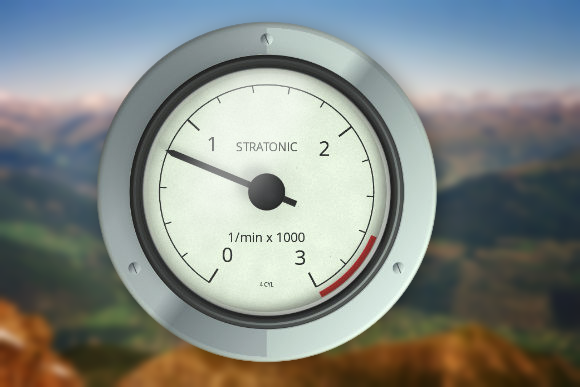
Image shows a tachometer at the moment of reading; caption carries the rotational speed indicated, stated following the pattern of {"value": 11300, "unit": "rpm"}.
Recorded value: {"value": 800, "unit": "rpm"}
